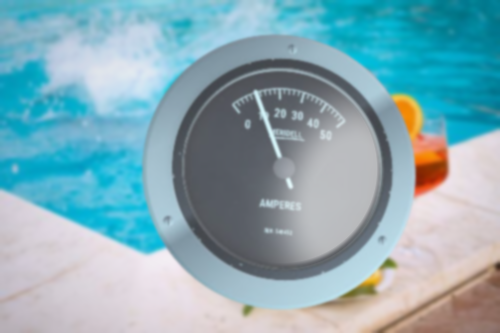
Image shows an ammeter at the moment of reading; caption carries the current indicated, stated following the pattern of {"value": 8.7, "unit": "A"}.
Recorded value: {"value": 10, "unit": "A"}
